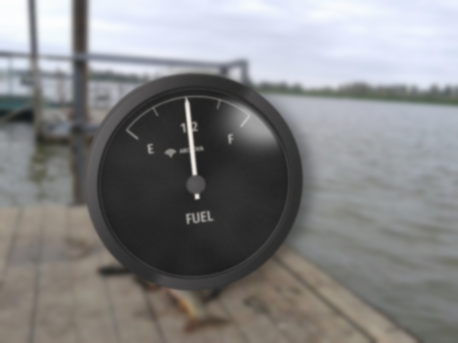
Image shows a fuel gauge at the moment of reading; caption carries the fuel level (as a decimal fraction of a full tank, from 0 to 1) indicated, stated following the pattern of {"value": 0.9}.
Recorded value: {"value": 0.5}
